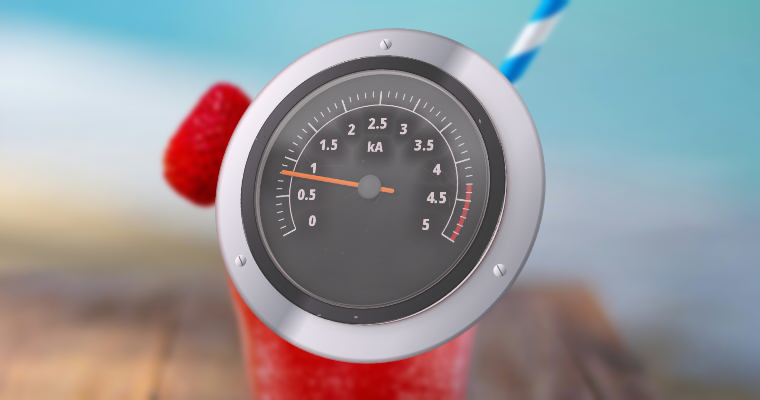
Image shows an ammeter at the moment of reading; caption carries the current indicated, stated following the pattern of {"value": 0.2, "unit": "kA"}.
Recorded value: {"value": 0.8, "unit": "kA"}
